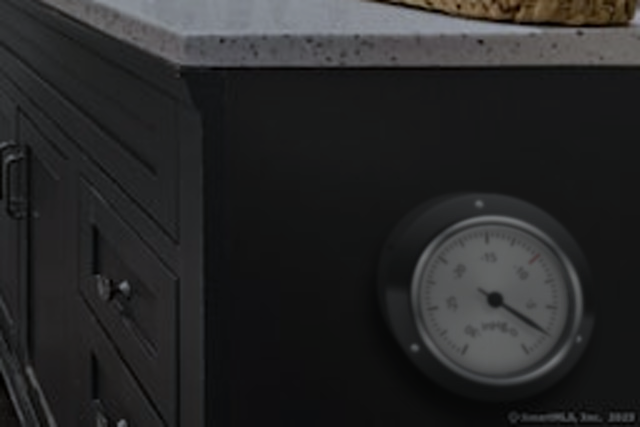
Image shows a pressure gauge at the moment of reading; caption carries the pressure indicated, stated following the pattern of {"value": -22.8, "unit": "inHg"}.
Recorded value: {"value": -2.5, "unit": "inHg"}
